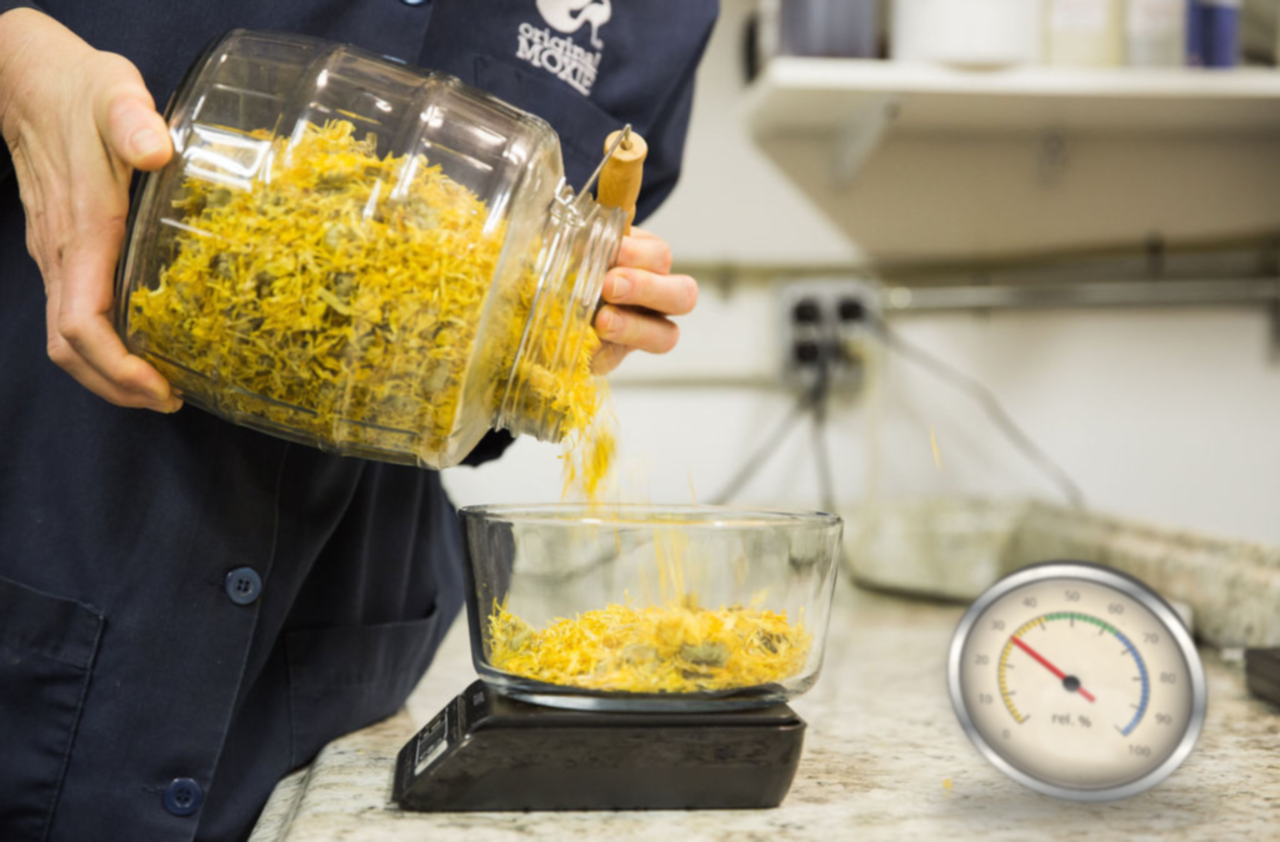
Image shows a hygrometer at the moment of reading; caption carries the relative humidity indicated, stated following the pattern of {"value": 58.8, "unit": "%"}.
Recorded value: {"value": 30, "unit": "%"}
